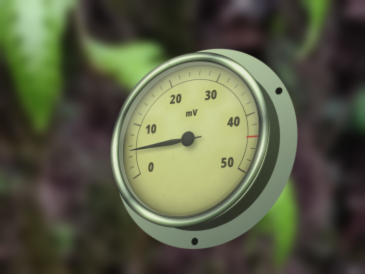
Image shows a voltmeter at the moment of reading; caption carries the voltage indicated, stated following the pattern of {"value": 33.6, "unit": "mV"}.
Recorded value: {"value": 5, "unit": "mV"}
